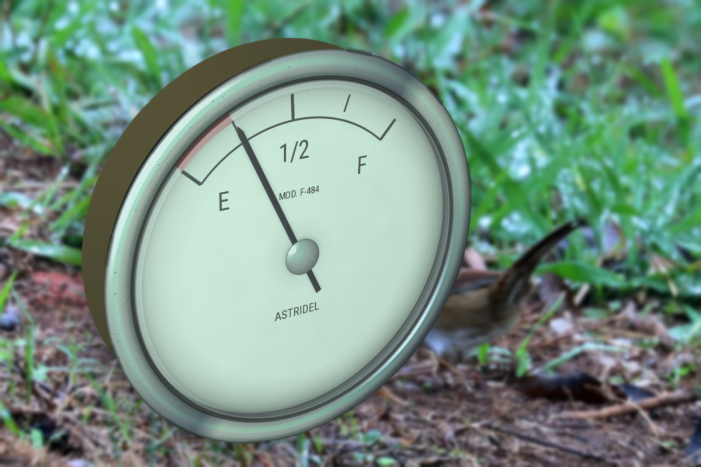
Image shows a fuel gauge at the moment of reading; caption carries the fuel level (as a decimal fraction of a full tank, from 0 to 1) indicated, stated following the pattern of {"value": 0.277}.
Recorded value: {"value": 0.25}
